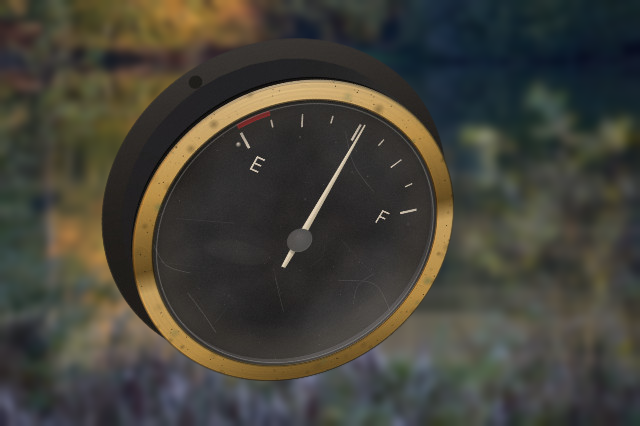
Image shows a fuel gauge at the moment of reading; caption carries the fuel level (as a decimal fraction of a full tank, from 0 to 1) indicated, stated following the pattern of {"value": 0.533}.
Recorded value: {"value": 0.5}
